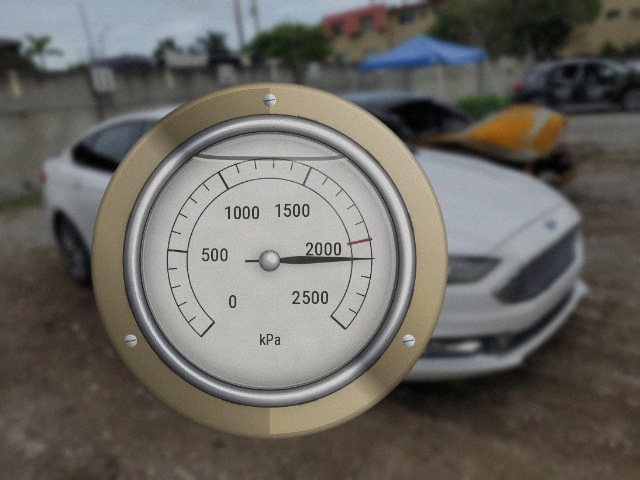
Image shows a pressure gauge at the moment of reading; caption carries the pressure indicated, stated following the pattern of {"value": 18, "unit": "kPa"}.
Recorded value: {"value": 2100, "unit": "kPa"}
